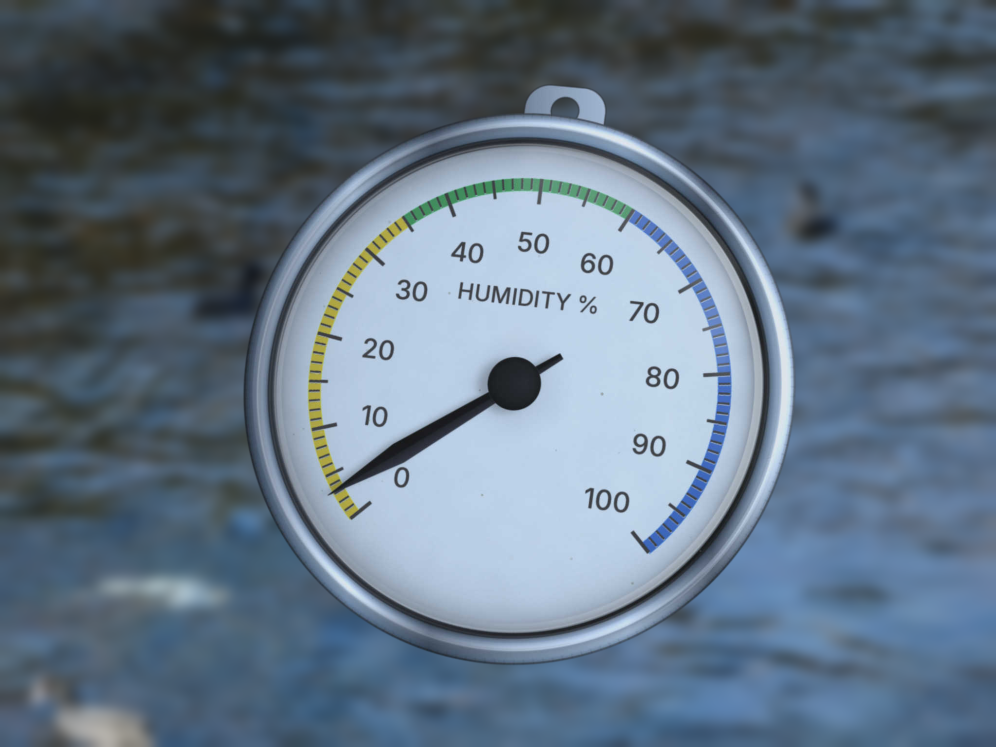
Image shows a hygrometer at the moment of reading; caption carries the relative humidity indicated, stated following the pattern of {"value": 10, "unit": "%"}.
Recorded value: {"value": 3, "unit": "%"}
